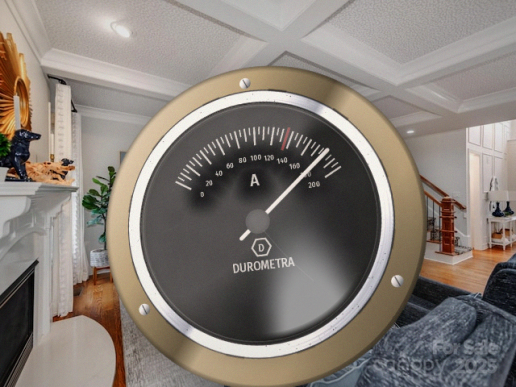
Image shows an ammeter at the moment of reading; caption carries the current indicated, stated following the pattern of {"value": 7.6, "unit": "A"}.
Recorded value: {"value": 180, "unit": "A"}
